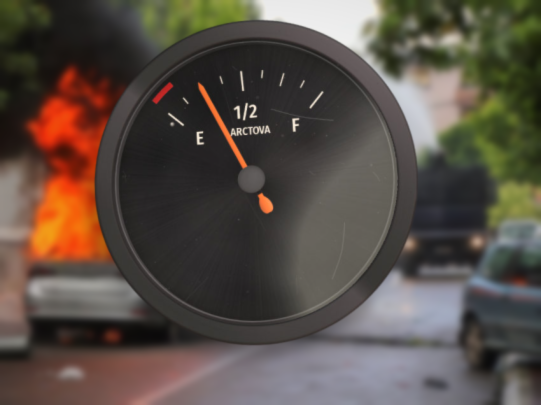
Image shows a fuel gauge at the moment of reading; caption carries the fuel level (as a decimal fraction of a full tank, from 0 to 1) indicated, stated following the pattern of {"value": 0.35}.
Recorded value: {"value": 0.25}
